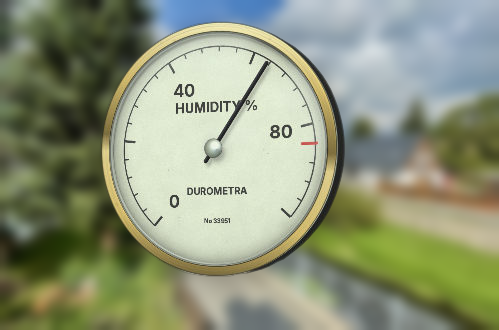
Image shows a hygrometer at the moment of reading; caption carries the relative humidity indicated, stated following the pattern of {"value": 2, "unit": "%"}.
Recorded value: {"value": 64, "unit": "%"}
